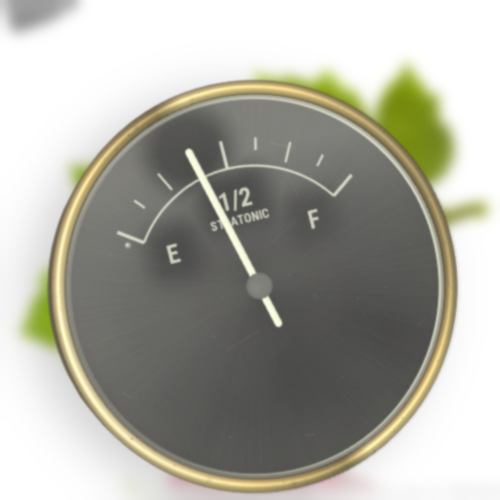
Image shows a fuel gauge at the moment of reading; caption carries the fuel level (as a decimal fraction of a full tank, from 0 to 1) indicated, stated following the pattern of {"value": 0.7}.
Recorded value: {"value": 0.375}
